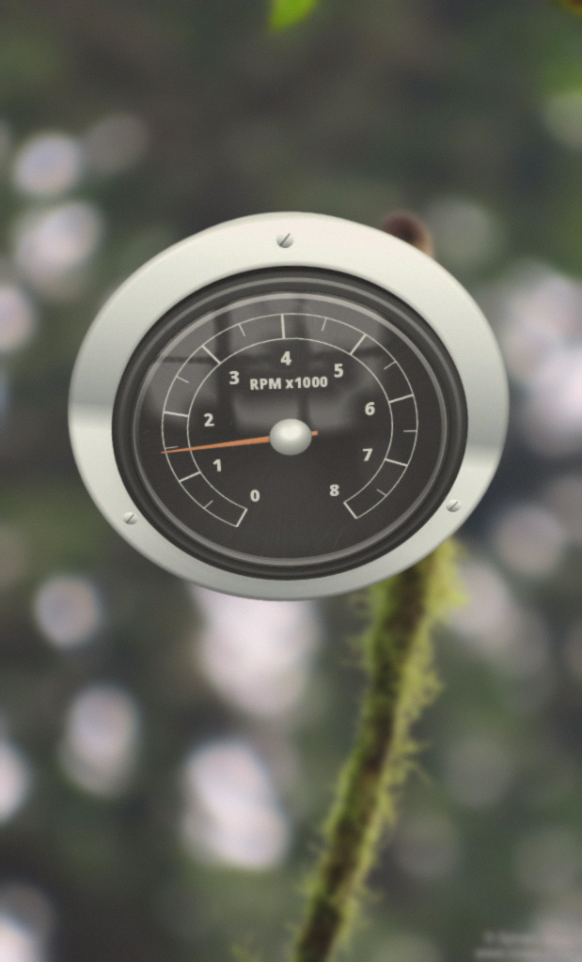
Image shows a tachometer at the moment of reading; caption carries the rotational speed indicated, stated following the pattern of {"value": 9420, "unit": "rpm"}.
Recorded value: {"value": 1500, "unit": "rpm"}
